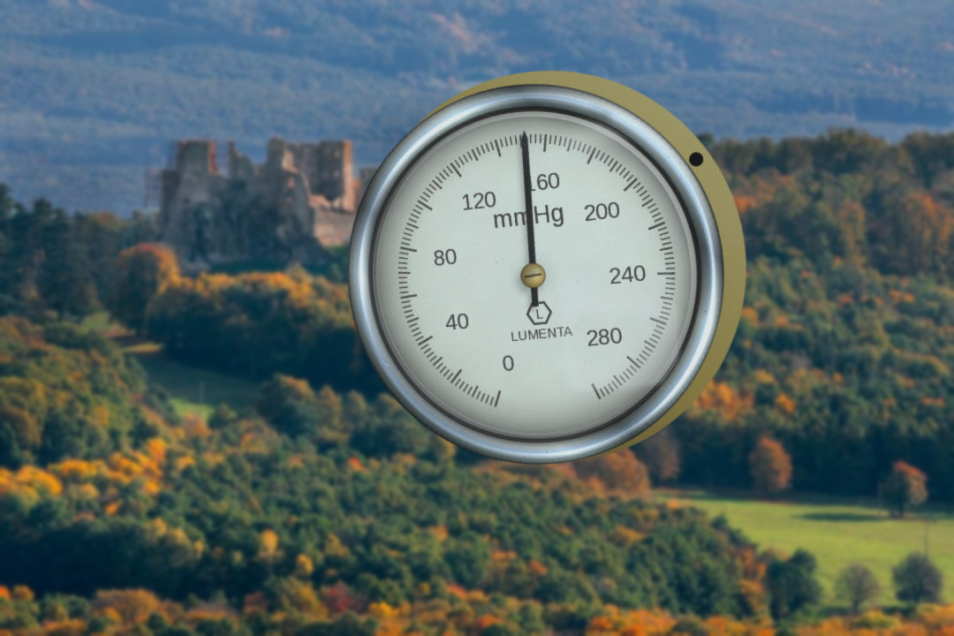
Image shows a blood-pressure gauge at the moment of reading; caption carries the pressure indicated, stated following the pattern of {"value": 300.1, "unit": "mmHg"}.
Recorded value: {"value": 152, "unit": "mmHg"}
